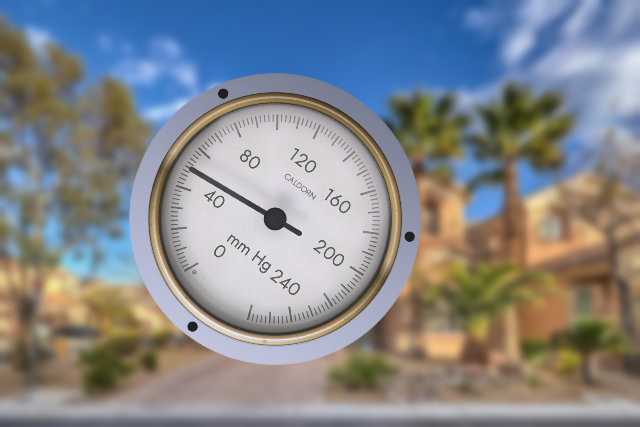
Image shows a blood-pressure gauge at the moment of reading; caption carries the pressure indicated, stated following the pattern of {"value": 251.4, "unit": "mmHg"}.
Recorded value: {"value": 50, "unit": "mmHg"}
